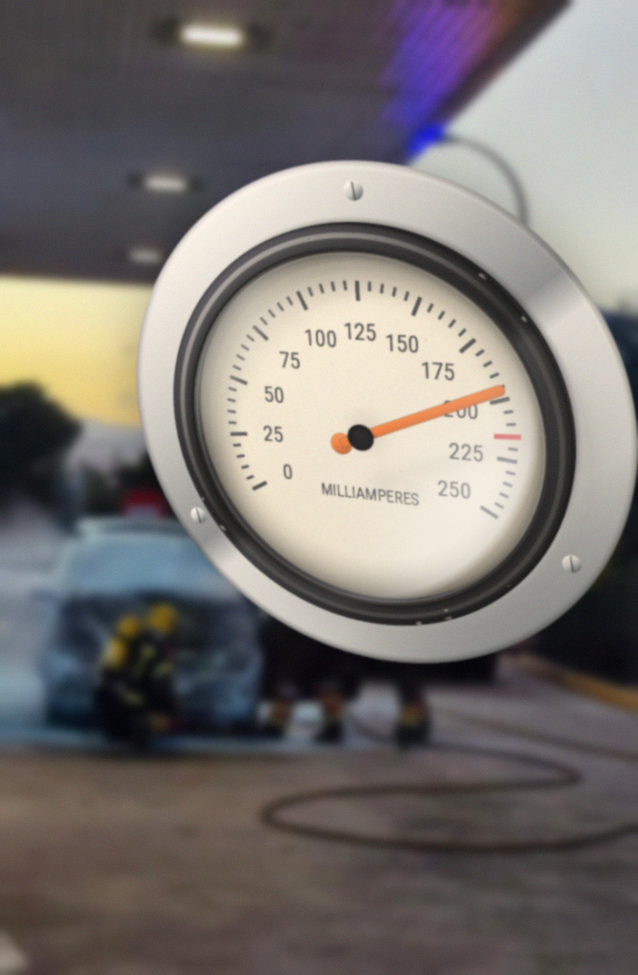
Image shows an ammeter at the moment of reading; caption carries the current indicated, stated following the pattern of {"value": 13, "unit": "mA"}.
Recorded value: {"value": 195, "unit": "mA"}
